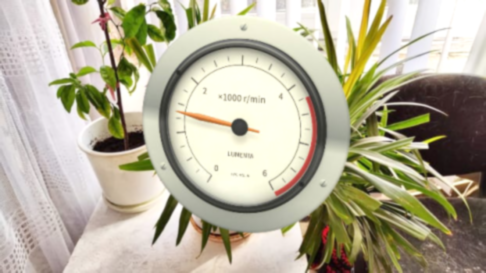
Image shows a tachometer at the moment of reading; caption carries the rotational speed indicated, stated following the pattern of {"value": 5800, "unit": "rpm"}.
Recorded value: {"value": 1375, "unit": "rpm"}
